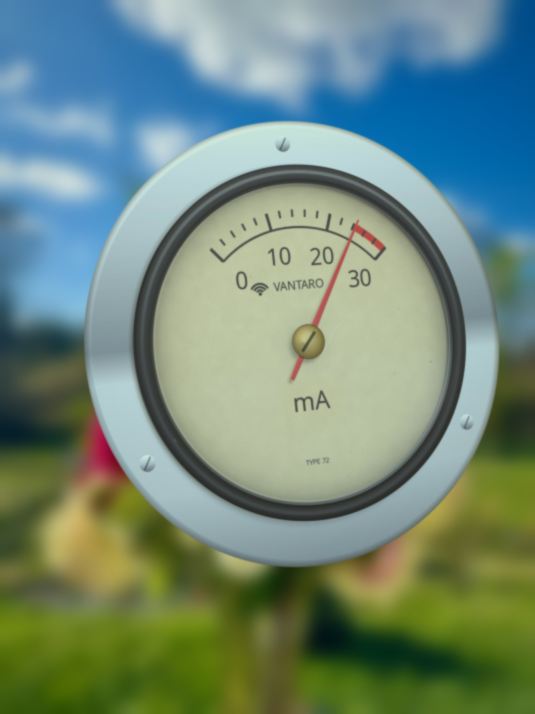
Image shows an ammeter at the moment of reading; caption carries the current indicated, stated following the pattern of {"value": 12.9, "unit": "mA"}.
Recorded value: {"value": 24, "unit": "mA"}
